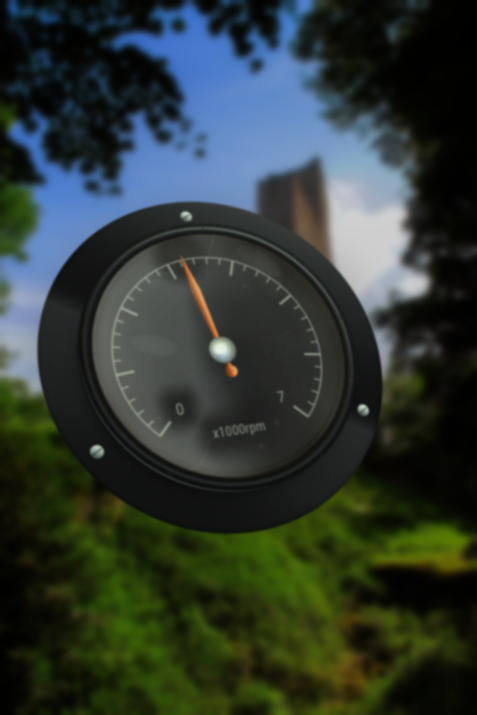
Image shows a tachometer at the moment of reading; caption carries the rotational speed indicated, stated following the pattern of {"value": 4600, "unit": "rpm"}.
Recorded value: {"value": 3200, "unit": "rpm"}
